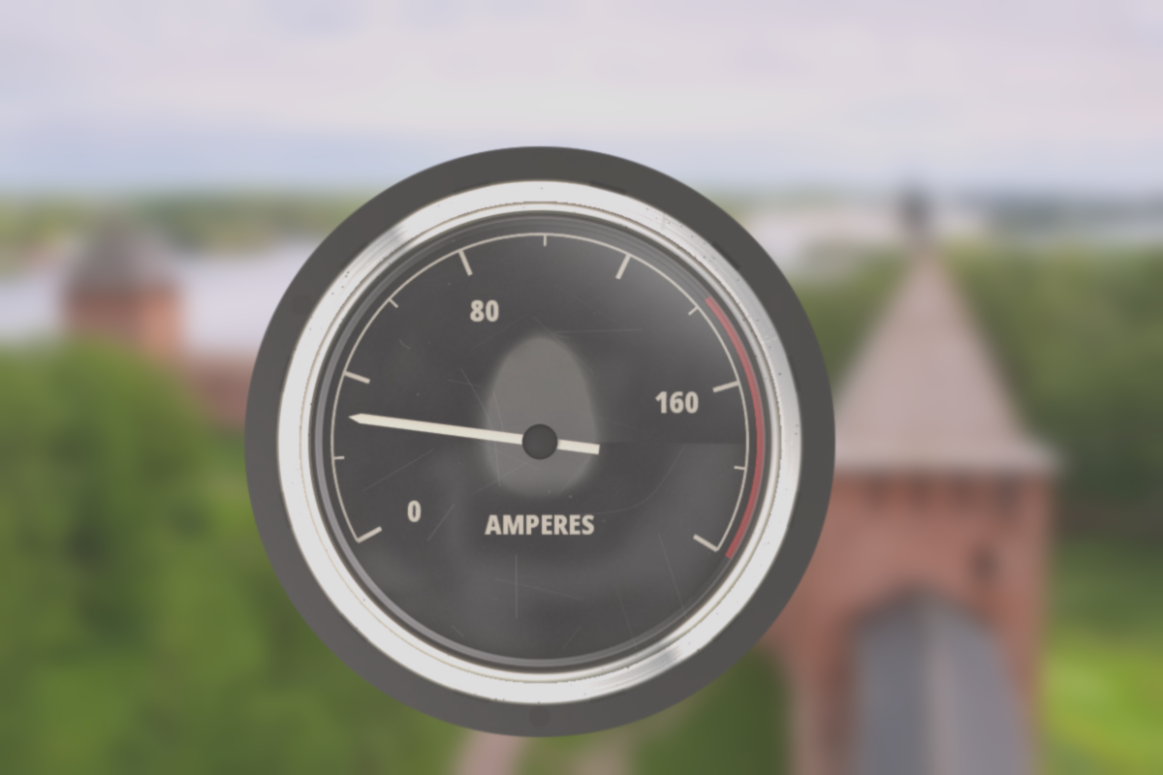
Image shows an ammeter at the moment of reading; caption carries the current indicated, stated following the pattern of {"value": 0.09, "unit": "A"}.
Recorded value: {"value": 30, "unit": "A"}
